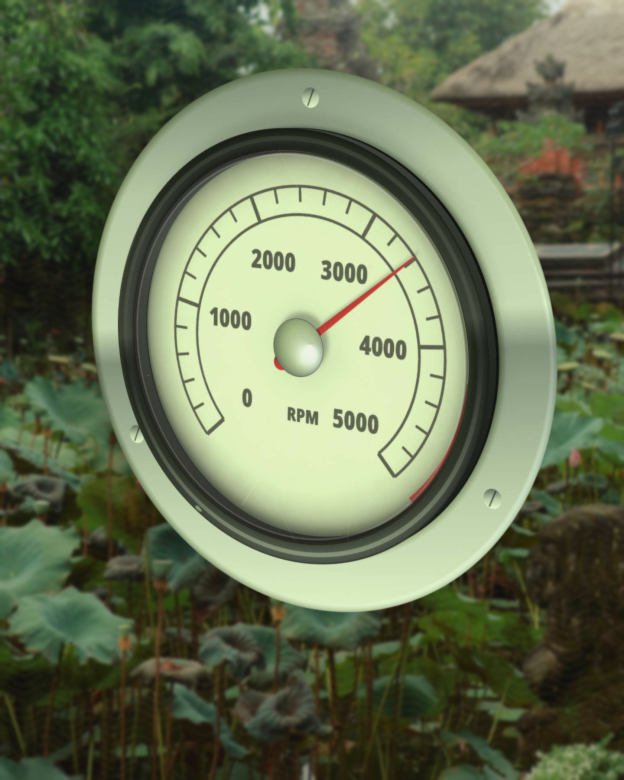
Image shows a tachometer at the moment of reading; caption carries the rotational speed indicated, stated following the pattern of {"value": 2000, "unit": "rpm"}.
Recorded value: {"value": 3400, "unit": "rpm"}
